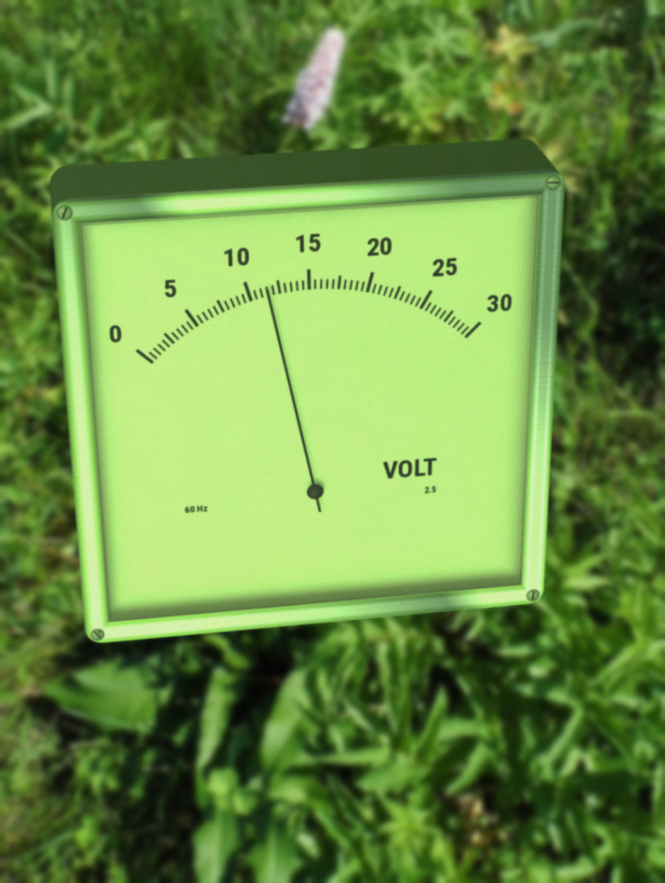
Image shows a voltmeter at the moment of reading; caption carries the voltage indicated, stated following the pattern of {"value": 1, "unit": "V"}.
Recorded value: {"value": 11.5, "unit": "V"}
